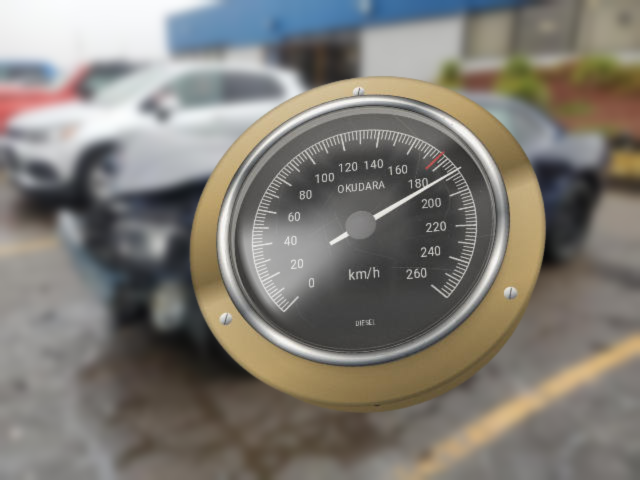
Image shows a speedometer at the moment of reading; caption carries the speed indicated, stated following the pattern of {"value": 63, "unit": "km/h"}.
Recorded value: {"value": 190, "unit": "km/h"}
